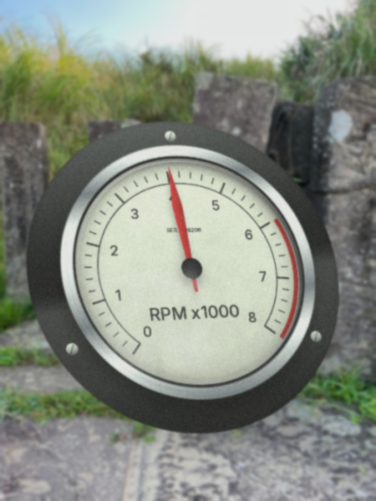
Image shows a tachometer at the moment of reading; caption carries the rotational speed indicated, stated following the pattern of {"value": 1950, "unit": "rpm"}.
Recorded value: {"value": 4000, "unit": "rpm"}
